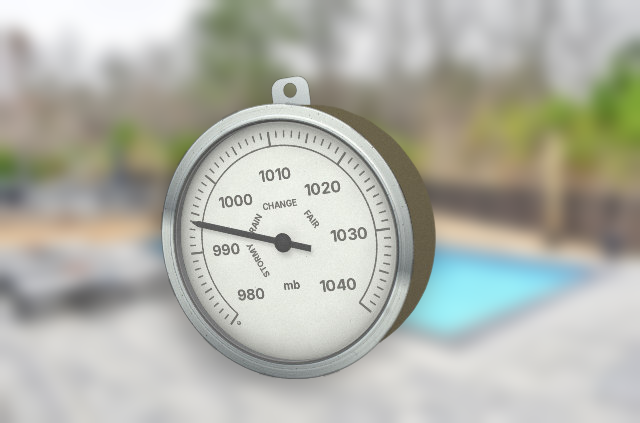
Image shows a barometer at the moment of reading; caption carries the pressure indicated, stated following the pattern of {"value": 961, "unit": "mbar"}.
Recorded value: {"value": 994, "unit": "mbar"}
